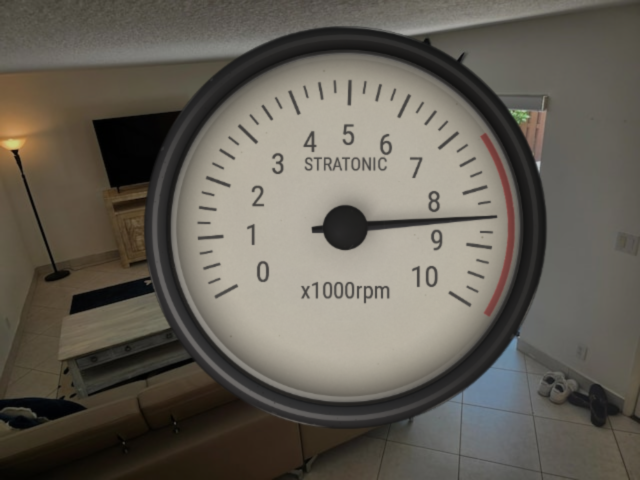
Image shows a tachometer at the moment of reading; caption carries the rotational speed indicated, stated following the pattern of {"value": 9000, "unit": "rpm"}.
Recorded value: {"value": 8500, "unit": "rpm"}
